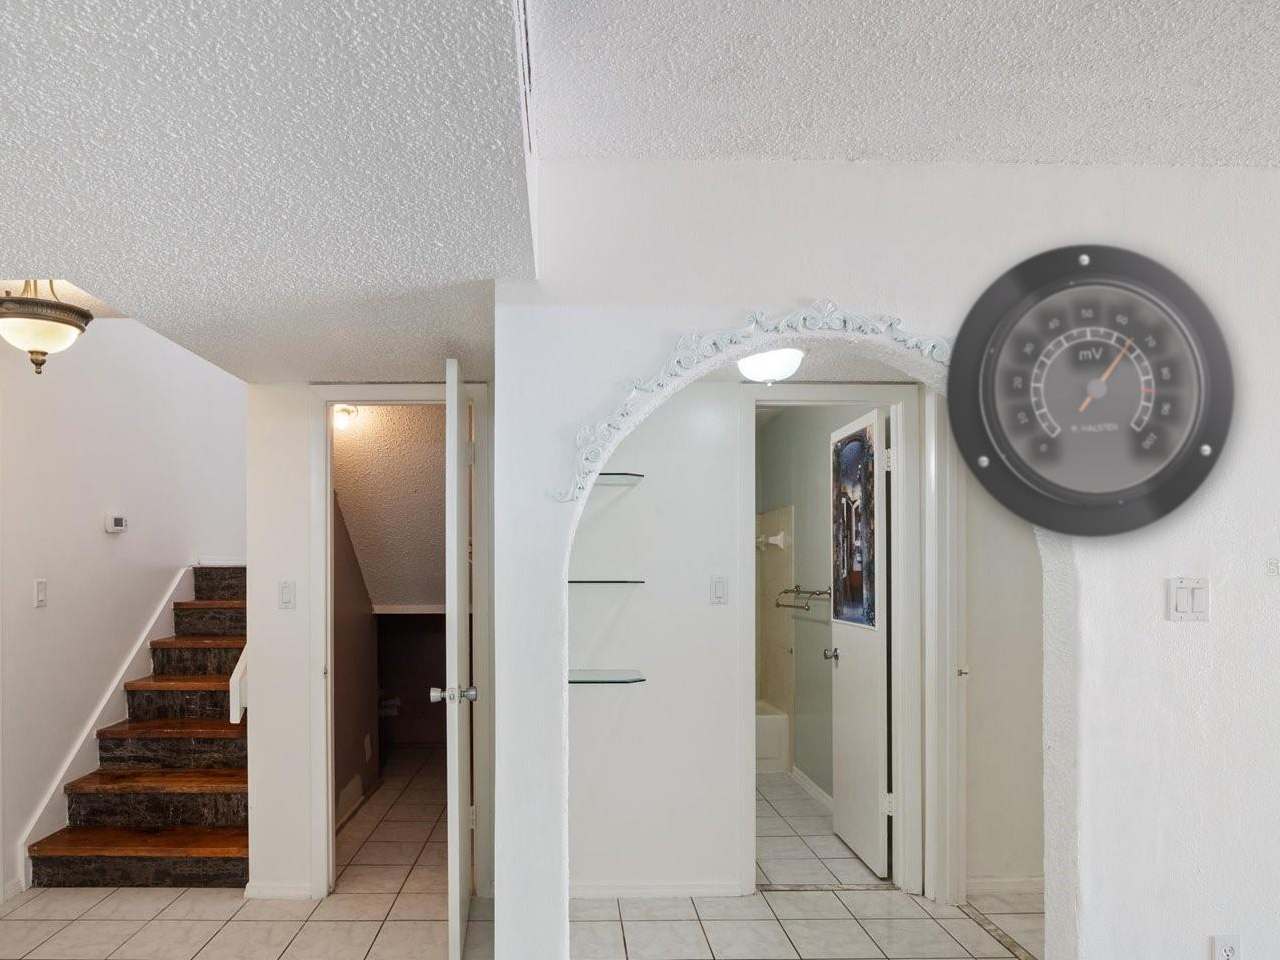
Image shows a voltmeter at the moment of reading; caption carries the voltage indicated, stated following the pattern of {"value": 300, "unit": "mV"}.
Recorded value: {"value": 65, "unit": "mV"}
